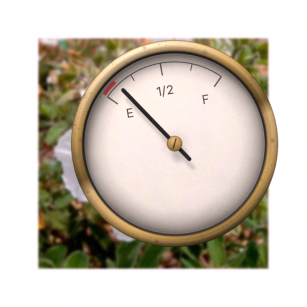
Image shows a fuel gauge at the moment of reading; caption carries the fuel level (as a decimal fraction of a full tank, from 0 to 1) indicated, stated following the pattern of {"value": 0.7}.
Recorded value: {"value": 0.125}
